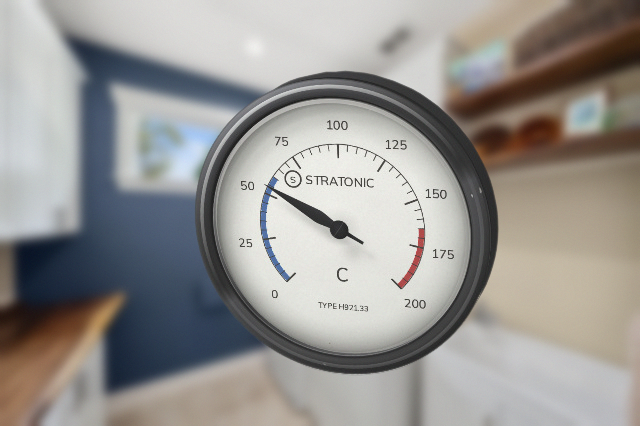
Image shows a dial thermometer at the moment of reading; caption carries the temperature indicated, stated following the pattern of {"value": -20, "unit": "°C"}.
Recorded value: {"value": 55, "unit": "°C"}
